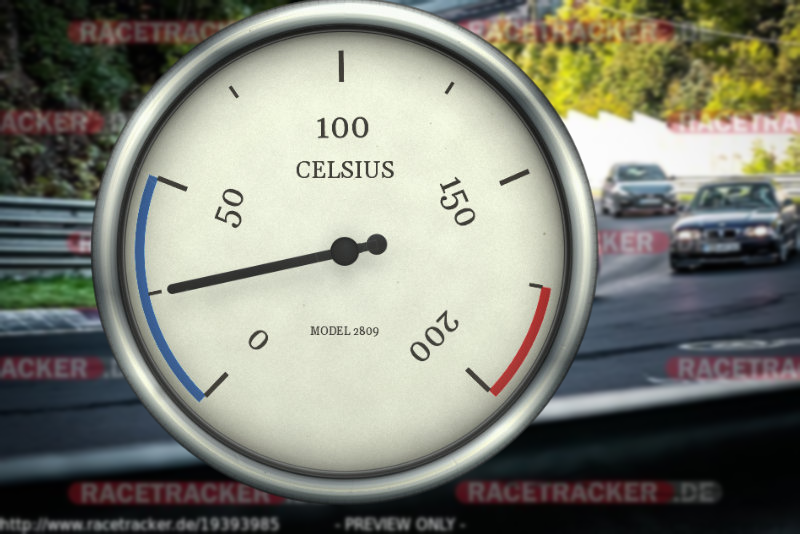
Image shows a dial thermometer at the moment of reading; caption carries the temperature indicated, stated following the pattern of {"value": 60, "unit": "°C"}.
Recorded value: {"value": 25, "unit": "°C"}
